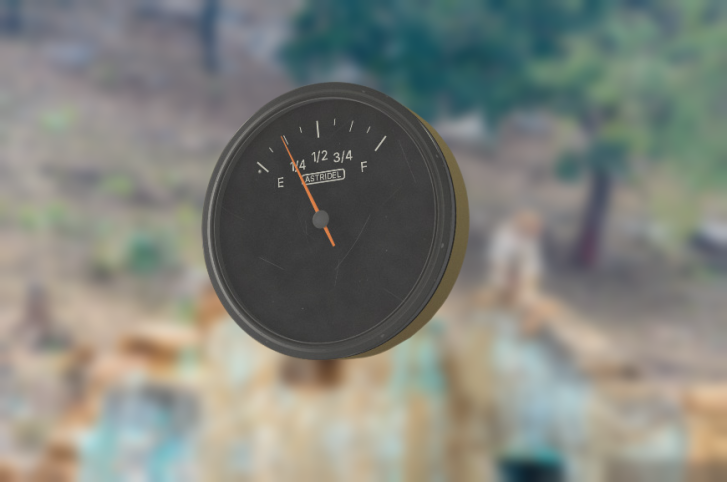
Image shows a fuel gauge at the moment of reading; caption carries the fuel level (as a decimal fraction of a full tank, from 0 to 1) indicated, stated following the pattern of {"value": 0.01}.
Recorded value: {"value": 0.25}
